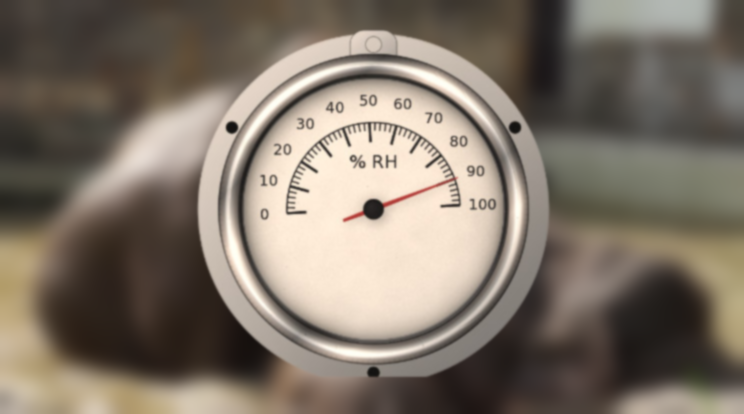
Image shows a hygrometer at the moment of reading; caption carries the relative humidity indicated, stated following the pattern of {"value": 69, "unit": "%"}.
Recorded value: {"value": 90, "unit": "%"}
